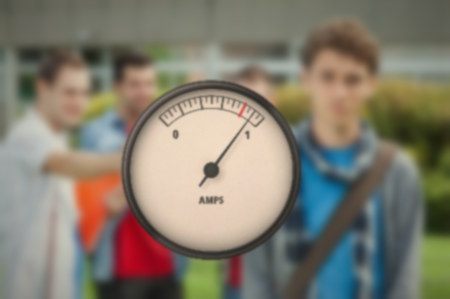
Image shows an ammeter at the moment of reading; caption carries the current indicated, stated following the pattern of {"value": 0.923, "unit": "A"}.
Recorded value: {"value": 0.9, "unit": "A"}
